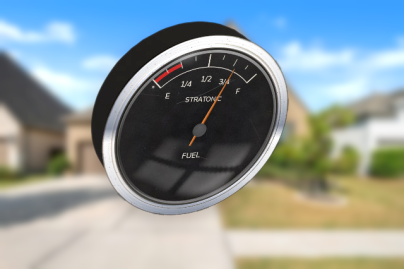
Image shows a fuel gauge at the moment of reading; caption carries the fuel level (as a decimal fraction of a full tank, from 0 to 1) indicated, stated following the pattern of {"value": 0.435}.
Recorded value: {"value": 0.75}
